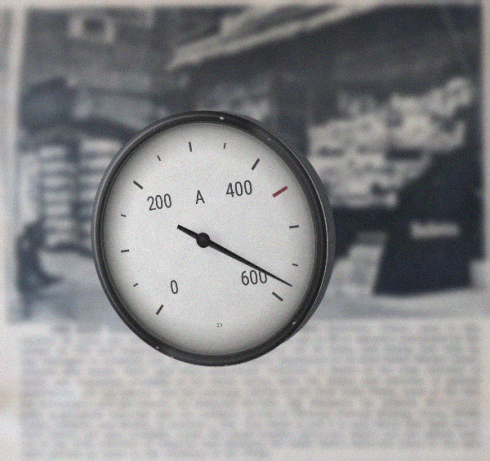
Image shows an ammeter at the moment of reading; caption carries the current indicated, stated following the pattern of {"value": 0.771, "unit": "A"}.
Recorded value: {"value": 575, "unit": "A"}
